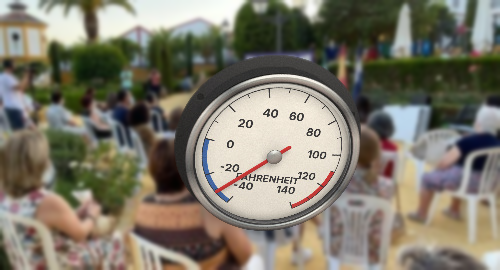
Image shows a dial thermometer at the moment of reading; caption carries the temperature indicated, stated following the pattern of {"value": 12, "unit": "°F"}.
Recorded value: {"value": -30, "unit": "°F"}
